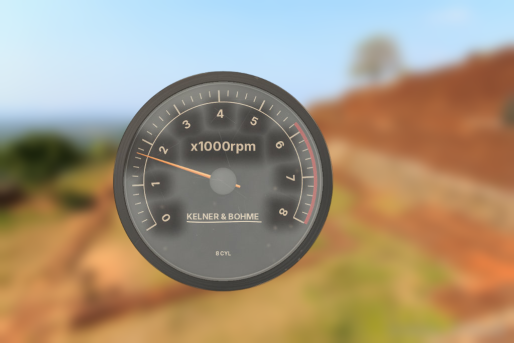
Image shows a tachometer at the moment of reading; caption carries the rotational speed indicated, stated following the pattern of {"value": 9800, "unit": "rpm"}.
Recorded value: {"value": 1700, "unit": "rpm"}
